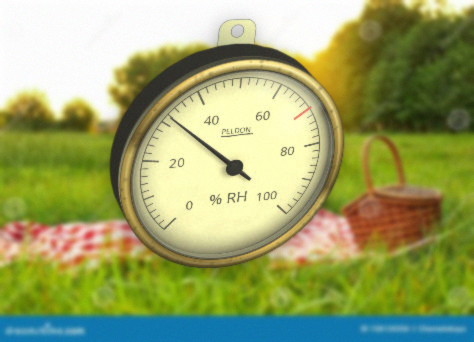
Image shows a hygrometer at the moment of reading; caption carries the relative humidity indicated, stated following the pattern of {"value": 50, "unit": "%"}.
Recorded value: {"value": 32, "unit": "%"}
